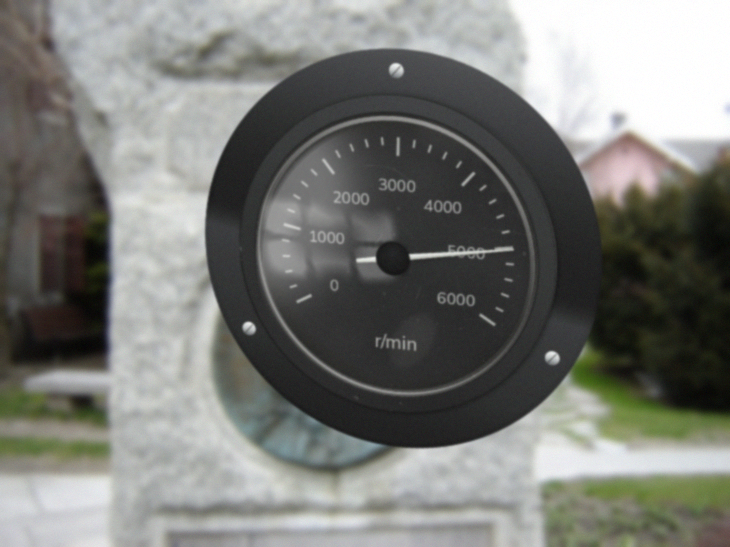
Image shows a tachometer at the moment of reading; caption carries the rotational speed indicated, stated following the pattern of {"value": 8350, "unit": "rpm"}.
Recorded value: {"value": 5000, "unit": "rpm"}
